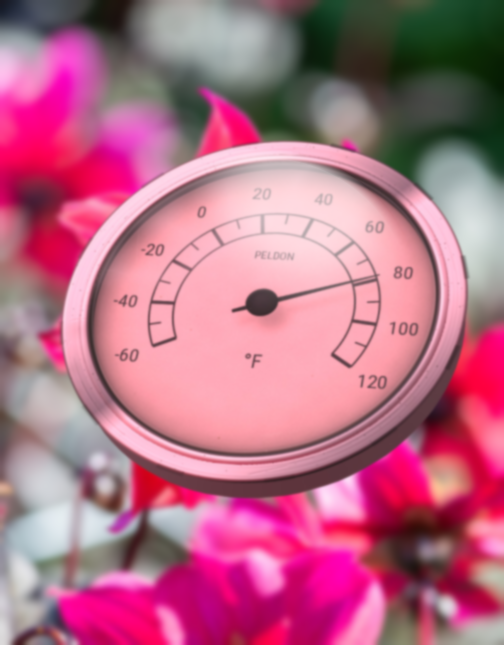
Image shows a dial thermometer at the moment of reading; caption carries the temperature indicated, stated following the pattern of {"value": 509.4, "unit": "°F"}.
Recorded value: {"value": 80, "unit": "°F"}
